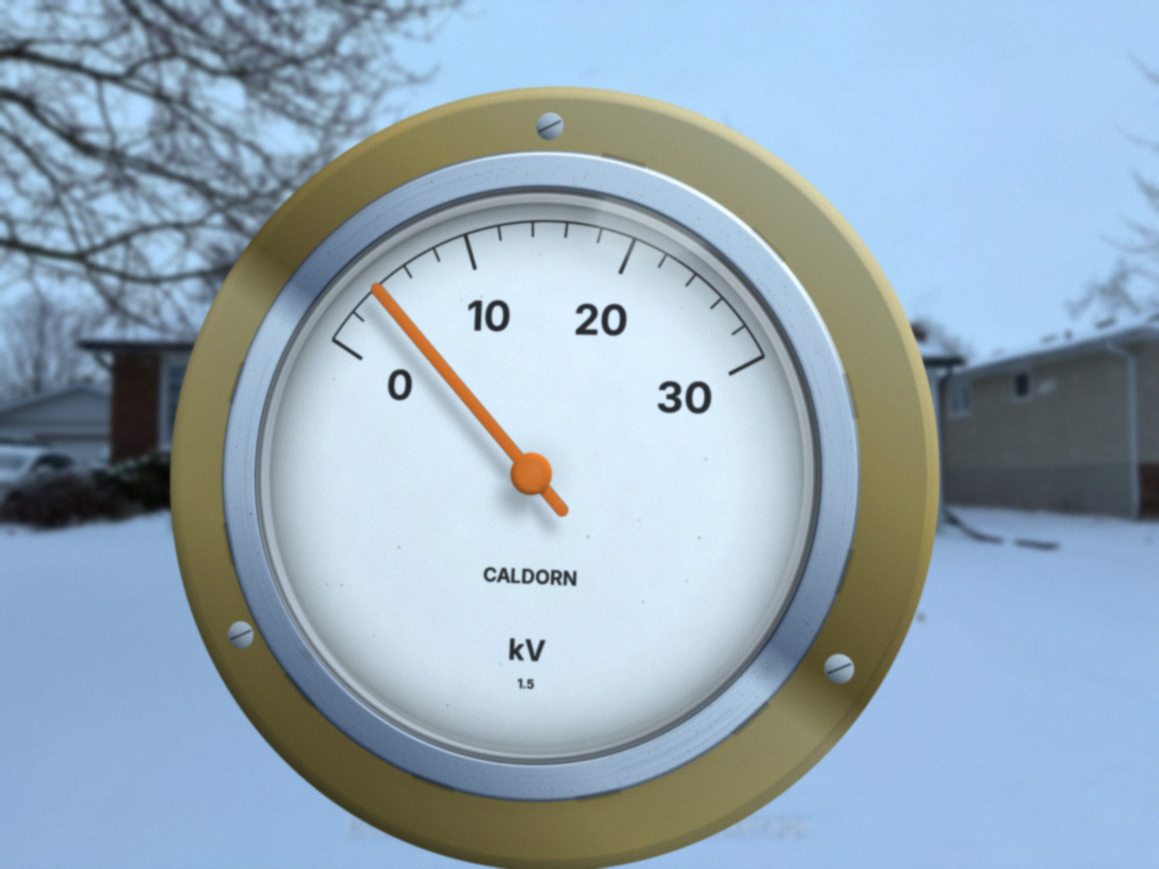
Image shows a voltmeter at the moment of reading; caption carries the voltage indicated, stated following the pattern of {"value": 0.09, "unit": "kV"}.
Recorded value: {"value": 4, "unit": "kV"}
